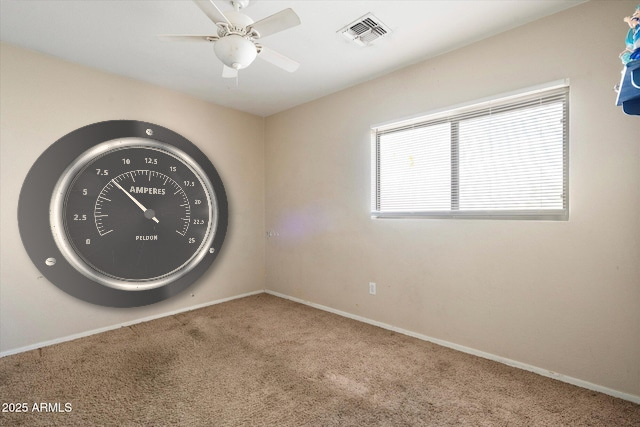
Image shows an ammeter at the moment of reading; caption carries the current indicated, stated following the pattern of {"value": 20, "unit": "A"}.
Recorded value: {"value": 7.5, "unit": "A"}
